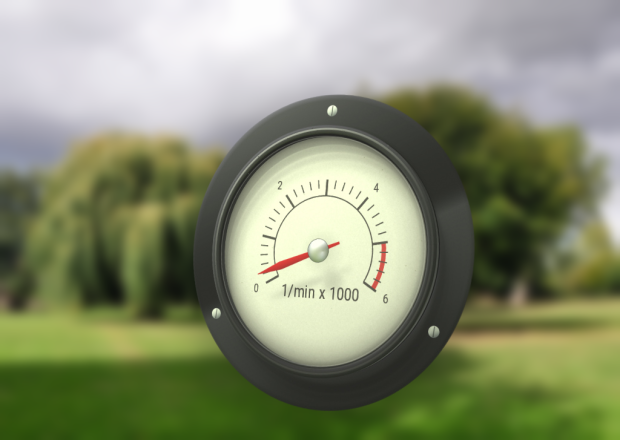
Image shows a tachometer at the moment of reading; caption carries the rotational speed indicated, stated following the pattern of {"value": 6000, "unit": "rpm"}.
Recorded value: {"value": 200, "unit": "rpm"}
